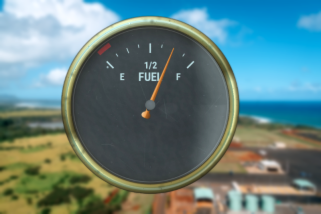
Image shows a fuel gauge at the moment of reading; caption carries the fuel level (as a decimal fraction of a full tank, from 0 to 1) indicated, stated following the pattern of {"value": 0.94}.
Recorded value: {"value": 0.75}
